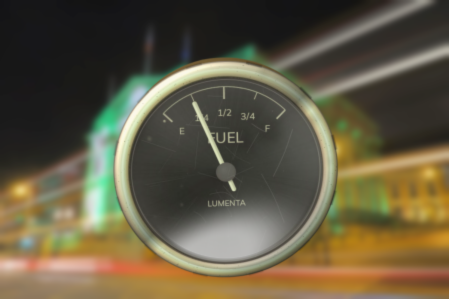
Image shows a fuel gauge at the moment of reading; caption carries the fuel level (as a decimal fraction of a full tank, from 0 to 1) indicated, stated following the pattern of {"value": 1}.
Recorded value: {"value": 0.25}
